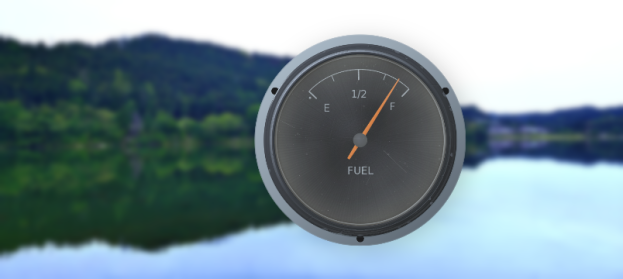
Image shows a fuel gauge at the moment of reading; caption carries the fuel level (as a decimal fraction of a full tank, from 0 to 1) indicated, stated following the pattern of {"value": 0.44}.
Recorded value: {"value": 0.875}
